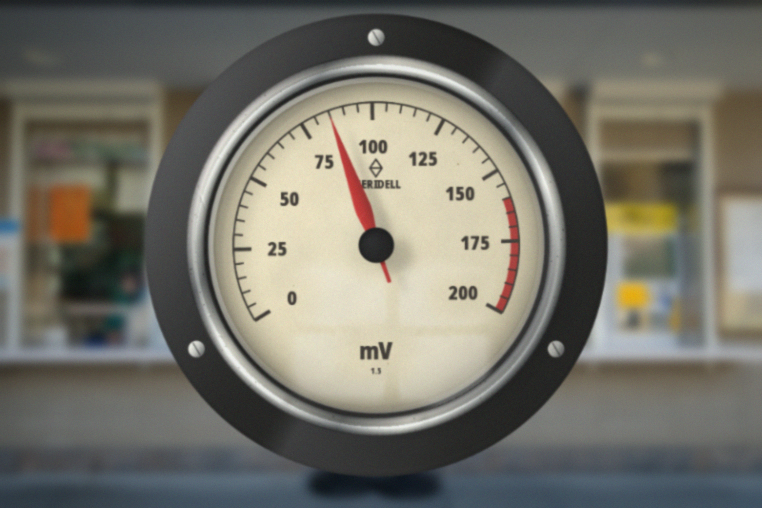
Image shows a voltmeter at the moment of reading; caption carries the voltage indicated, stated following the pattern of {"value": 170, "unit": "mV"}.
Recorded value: {"value": 85, "unit": "mV"}
